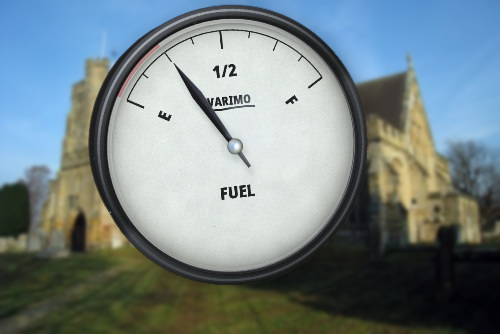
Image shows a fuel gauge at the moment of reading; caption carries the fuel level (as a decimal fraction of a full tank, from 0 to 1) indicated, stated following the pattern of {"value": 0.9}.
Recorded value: {"value": 0.25}
